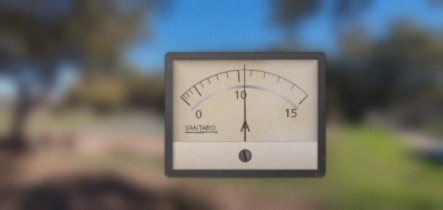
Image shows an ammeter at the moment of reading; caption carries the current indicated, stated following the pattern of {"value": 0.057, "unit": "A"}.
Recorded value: {"value": 10.5, "unit": "A"}
